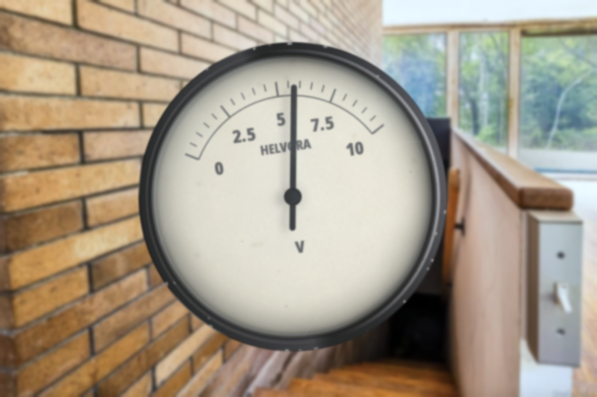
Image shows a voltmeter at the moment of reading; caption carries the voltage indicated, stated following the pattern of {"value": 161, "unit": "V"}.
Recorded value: {"value": 5.75, "unit": "V"}
